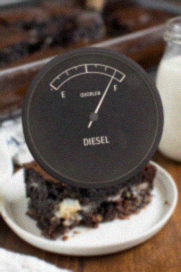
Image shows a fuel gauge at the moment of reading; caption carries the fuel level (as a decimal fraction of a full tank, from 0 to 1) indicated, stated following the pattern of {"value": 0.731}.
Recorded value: {"value": 0.875}
